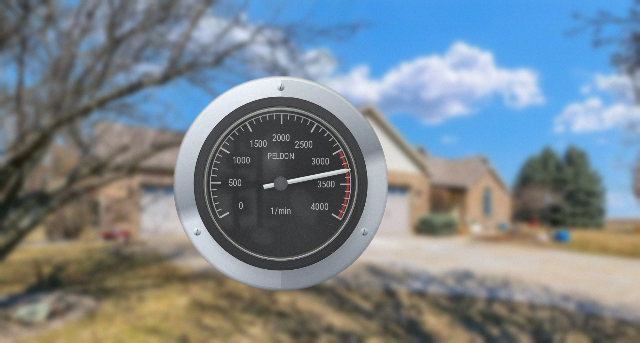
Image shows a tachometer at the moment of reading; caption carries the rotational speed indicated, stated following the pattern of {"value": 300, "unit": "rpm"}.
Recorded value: {"value": 3300, "unit": "rpm"}
